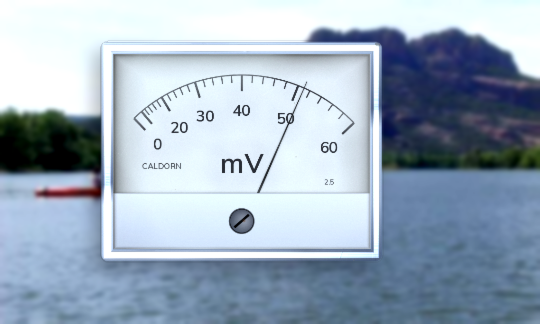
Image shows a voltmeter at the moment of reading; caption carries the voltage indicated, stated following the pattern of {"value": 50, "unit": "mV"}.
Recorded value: {"value": 51, "unit": "mV"}
